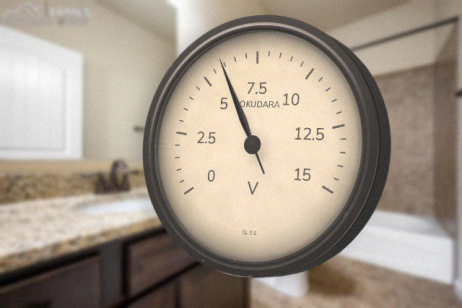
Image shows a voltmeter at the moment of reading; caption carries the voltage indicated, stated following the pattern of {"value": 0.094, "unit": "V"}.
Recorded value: {"value": 6, "unit": "V"}
